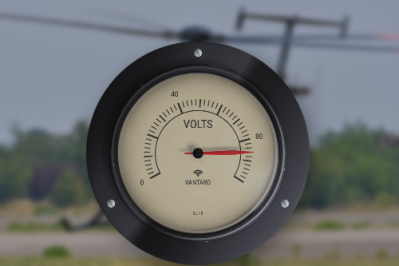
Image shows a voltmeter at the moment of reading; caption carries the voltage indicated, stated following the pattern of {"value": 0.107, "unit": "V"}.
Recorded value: {"value": 86, "unit": "V"}
